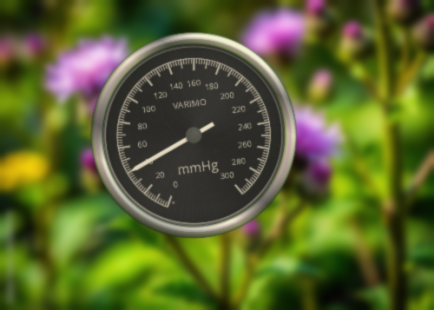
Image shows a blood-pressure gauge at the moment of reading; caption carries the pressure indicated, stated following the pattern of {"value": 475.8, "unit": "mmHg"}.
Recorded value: {"value": 40, "unit": "mmHg"}
